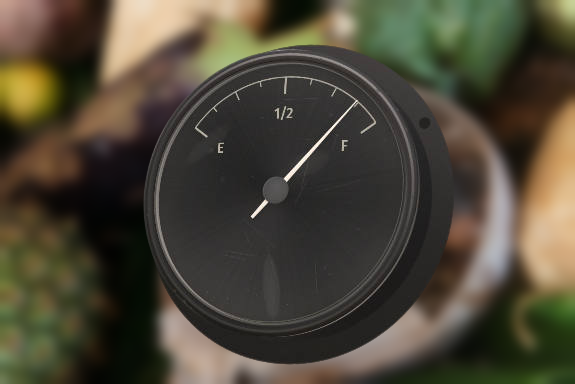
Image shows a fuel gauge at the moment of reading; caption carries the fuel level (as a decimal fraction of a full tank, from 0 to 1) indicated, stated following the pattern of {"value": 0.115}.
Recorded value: {"value": 0.875}
